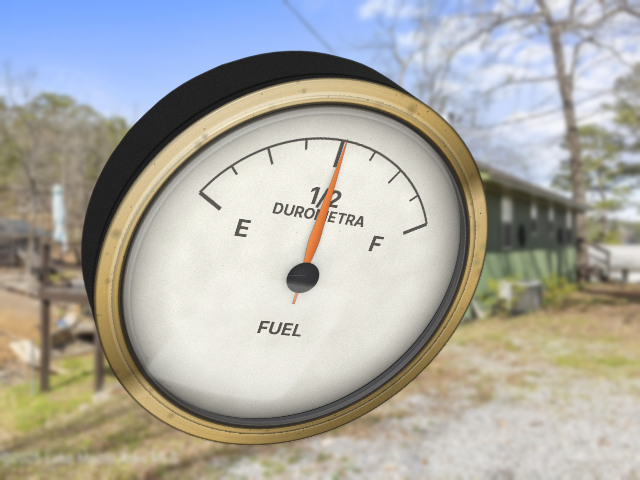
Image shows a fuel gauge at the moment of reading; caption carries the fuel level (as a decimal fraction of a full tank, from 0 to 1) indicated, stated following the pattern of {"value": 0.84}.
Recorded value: {"value": 0.5}
